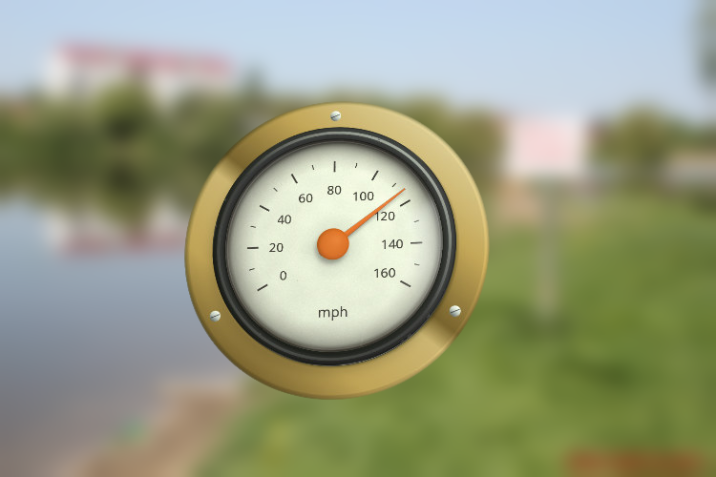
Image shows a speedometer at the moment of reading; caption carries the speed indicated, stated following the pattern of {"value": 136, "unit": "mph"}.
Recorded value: {"value": 115, "unit": "mph"}
